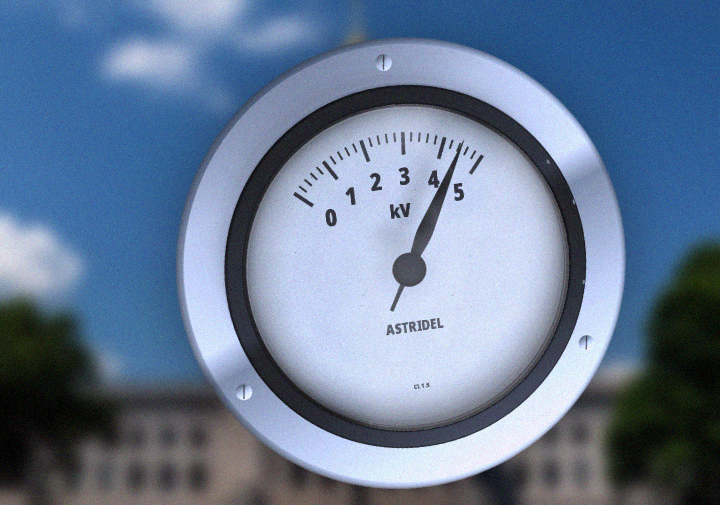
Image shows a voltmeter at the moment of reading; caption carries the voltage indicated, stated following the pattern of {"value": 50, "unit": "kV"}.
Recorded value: {"value": 4.4, "unit": "kV"}
